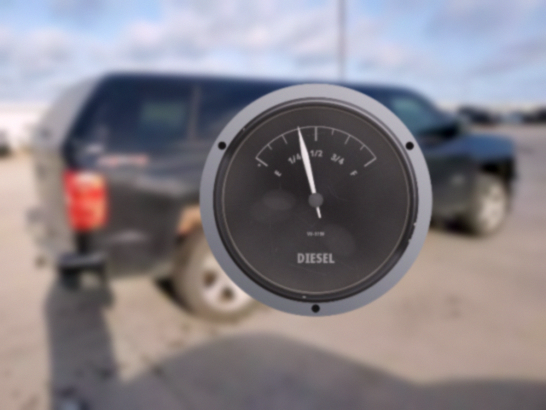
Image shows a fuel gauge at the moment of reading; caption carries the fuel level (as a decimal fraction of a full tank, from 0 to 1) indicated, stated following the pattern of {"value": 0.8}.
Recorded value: {"value": 0.375}
